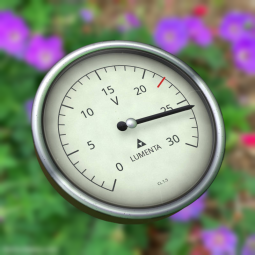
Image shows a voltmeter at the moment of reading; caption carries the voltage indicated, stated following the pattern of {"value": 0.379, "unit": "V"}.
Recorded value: {"value": 26, "unit": "V"}
